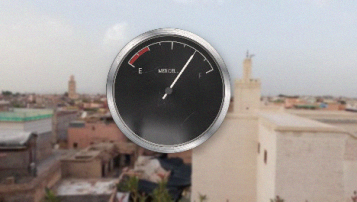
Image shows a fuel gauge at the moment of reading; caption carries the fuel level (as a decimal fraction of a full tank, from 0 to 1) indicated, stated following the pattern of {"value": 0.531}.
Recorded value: {"value": 0.75}
